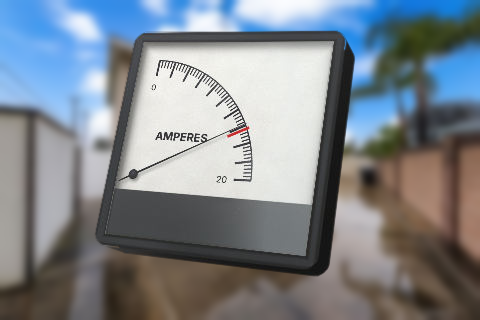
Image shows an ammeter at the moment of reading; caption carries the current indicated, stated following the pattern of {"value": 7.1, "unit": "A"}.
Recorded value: {"value": 14, "unit": "A"}
